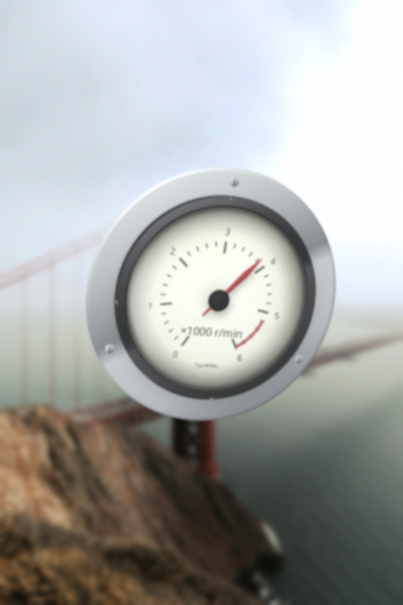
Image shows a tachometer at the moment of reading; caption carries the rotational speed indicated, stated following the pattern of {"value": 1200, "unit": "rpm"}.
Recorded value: {"value": 3800, "unit": "rpm"}
